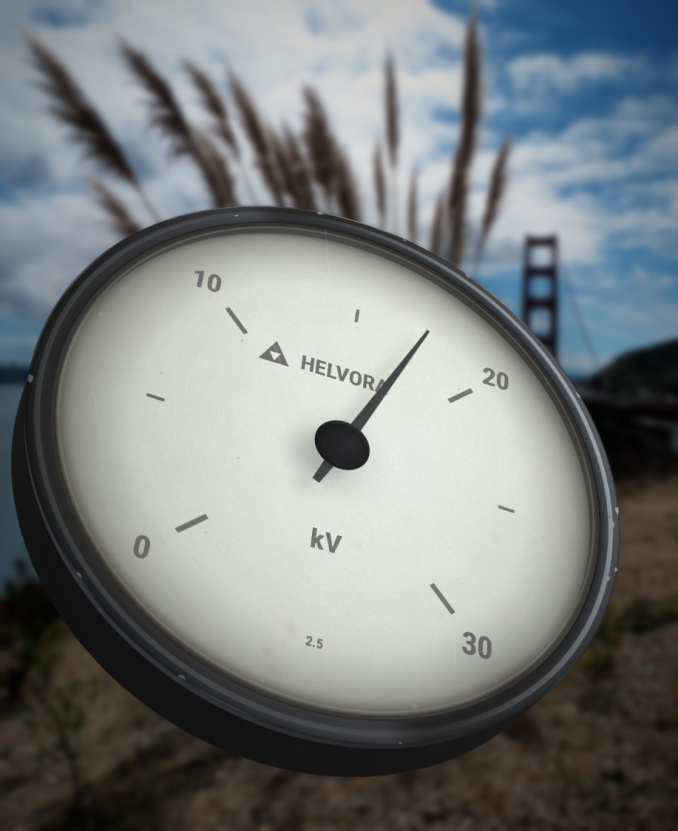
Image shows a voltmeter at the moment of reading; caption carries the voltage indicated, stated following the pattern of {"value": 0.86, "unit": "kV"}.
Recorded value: {"value": 17.5, "unit": "kV"}
